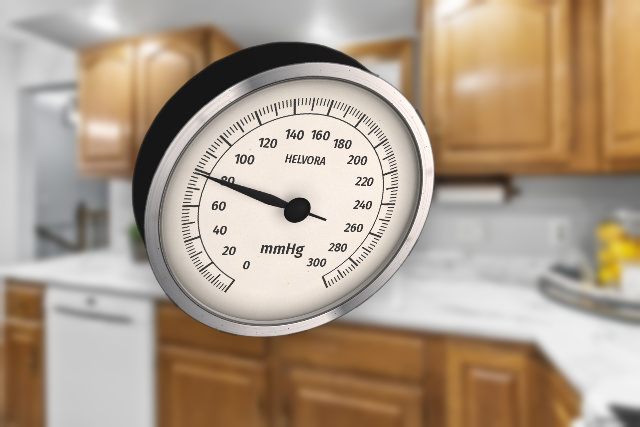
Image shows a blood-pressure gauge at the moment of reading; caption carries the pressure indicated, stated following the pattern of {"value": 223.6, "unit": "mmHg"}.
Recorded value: {"value": 80, "unit": "mmHg"}
